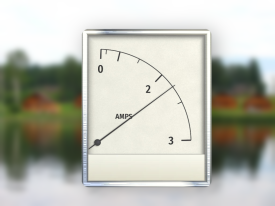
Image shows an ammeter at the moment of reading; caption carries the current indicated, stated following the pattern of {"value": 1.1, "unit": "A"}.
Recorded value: {"value": 2.25, "unit": "A"}
